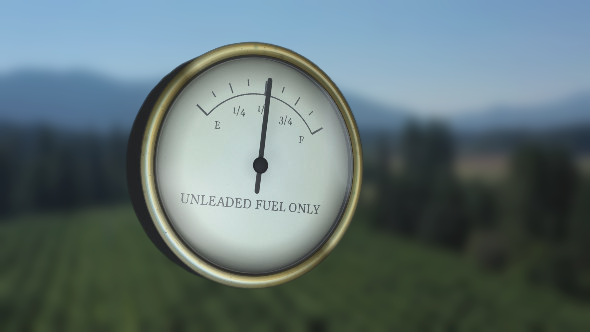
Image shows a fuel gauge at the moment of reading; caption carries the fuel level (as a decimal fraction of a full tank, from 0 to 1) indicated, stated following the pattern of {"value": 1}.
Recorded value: {"value": 0.5}
